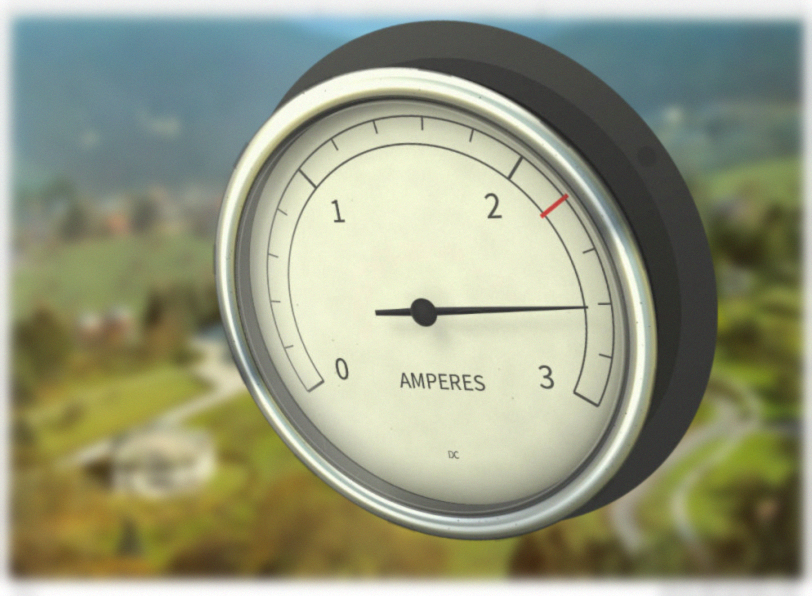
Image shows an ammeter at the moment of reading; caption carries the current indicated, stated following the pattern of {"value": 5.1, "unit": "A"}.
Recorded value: {"value": 2.6, "unit": "A"}
